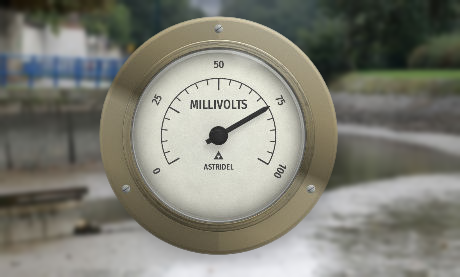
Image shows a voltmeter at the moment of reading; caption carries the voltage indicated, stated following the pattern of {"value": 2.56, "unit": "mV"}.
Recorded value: {"value": 75, "unit": "mV"}
